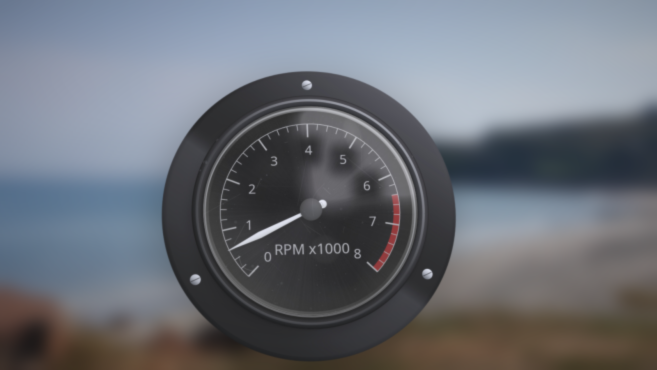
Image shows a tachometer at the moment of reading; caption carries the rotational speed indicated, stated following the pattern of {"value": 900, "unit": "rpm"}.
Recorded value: {"value": 600, "unit": "rpm"}
